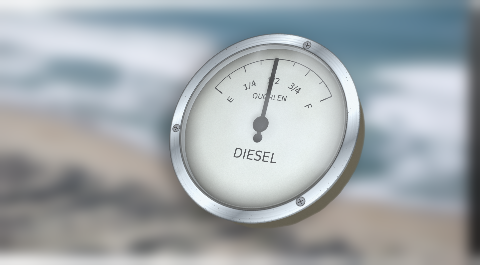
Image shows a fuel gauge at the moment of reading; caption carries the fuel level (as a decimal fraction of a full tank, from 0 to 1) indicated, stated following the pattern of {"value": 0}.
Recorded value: {"value": 0.5}
